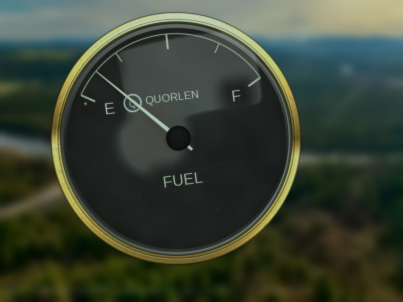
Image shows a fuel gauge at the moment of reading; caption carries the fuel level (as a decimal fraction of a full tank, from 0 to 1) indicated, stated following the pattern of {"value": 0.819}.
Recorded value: {"value": 0.125}
